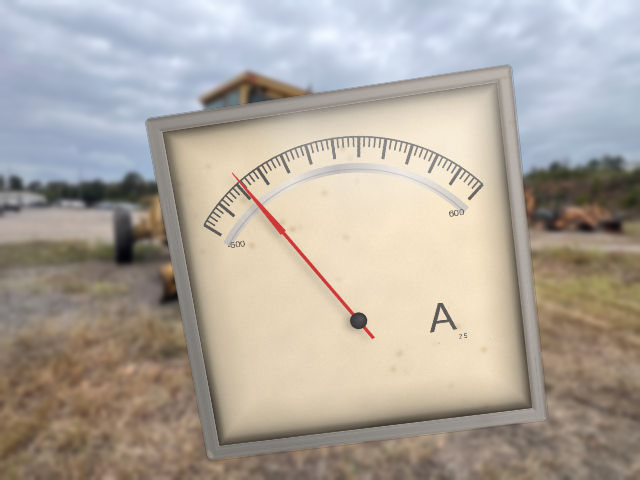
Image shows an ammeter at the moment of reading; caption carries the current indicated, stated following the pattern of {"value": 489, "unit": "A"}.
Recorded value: {"value": -380, "unit": "A"}
